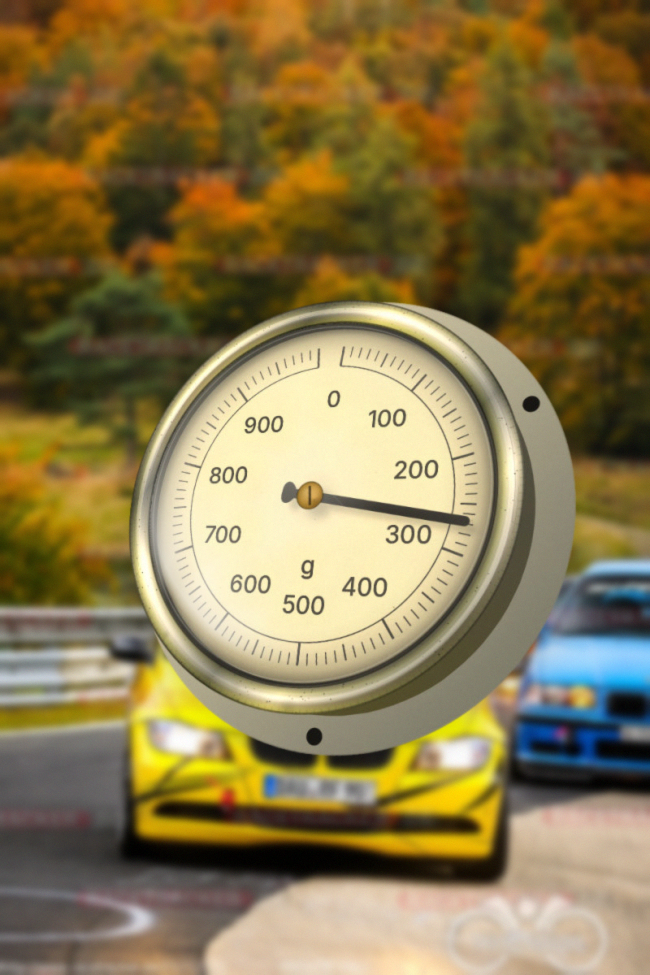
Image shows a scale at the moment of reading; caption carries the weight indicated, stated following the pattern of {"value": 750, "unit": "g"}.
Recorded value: {"value": 270, "unit": "g"}
